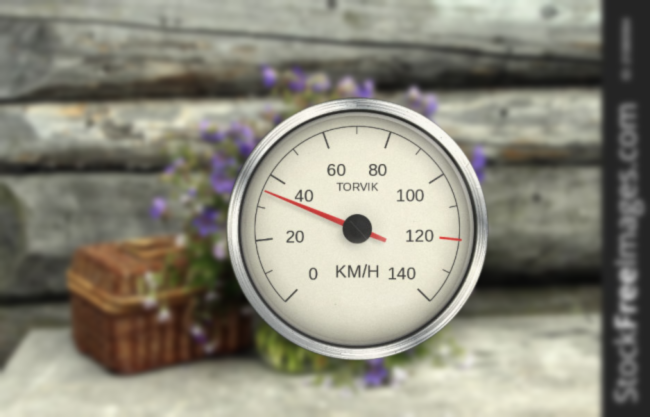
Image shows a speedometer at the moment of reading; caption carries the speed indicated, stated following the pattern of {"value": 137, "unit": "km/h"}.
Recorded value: {"value": 35, "unit": "km/h"}
